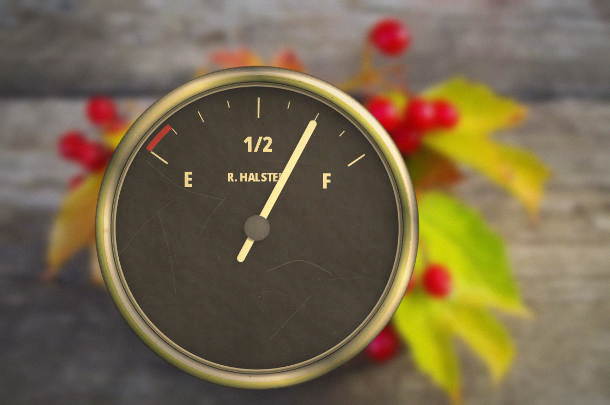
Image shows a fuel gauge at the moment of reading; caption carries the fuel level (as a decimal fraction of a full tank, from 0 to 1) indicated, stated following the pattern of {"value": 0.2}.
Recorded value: {"value": 0.75}
